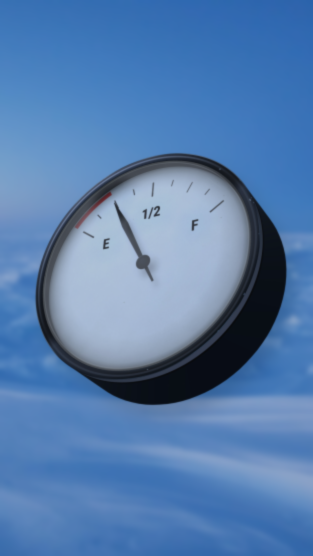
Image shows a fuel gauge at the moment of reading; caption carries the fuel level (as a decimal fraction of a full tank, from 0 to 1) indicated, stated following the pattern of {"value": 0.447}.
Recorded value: {"value": 0.25}
